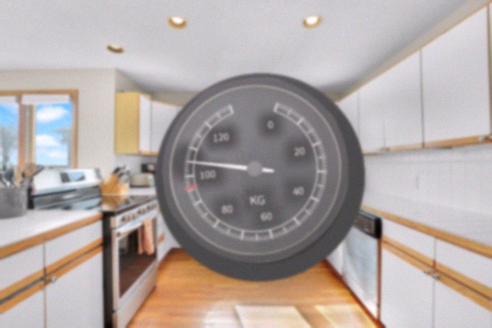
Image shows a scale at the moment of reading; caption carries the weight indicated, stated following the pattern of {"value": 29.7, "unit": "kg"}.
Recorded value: {"value": 105, "unit": "kg"}
